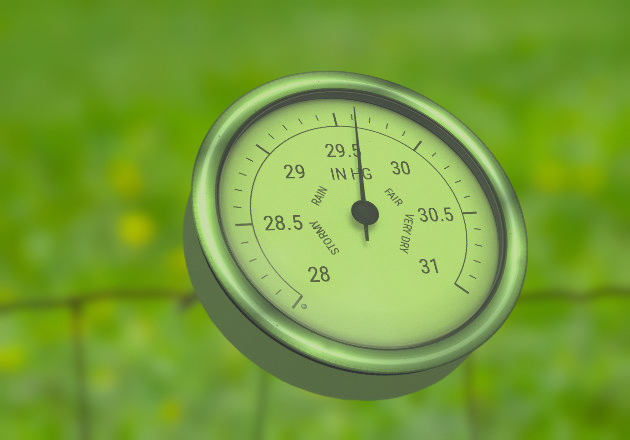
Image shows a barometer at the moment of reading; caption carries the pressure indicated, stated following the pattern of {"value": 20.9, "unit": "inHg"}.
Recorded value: {"value": 29.6, "unit": "inHg"}
